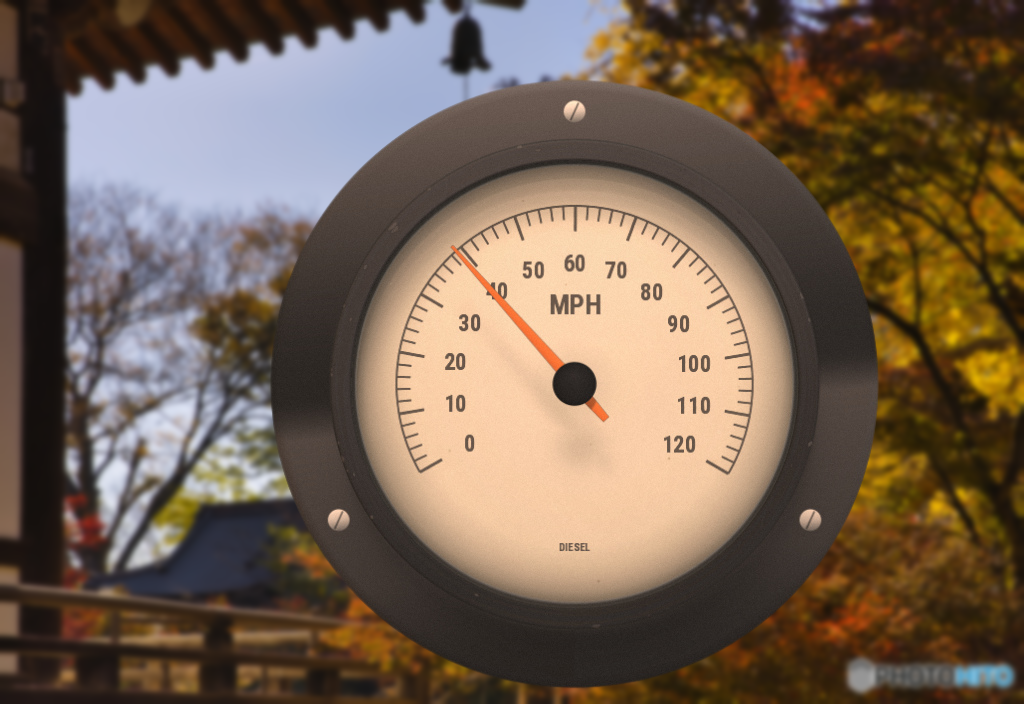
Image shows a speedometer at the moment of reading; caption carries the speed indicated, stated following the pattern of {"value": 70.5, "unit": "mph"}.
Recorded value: {"value": 39, "unit": "mph"}
